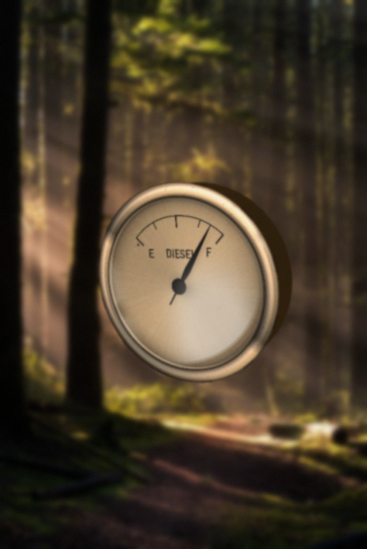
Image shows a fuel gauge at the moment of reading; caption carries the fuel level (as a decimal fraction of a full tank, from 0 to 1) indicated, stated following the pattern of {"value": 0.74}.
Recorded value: {"value": 0.875}
